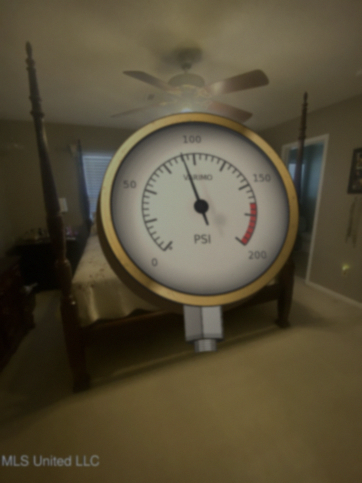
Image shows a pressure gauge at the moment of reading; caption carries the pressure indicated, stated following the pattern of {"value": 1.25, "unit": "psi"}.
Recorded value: {"value": 90, "unit": "psi"}
